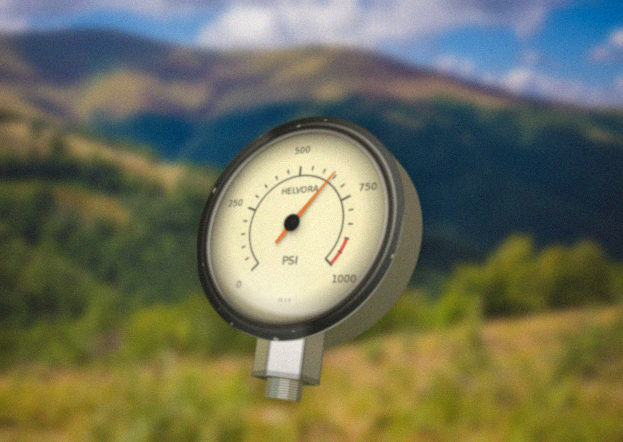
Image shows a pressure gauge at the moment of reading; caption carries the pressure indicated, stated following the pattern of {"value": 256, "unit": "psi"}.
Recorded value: {"value": 650, "unit": "psi"}
